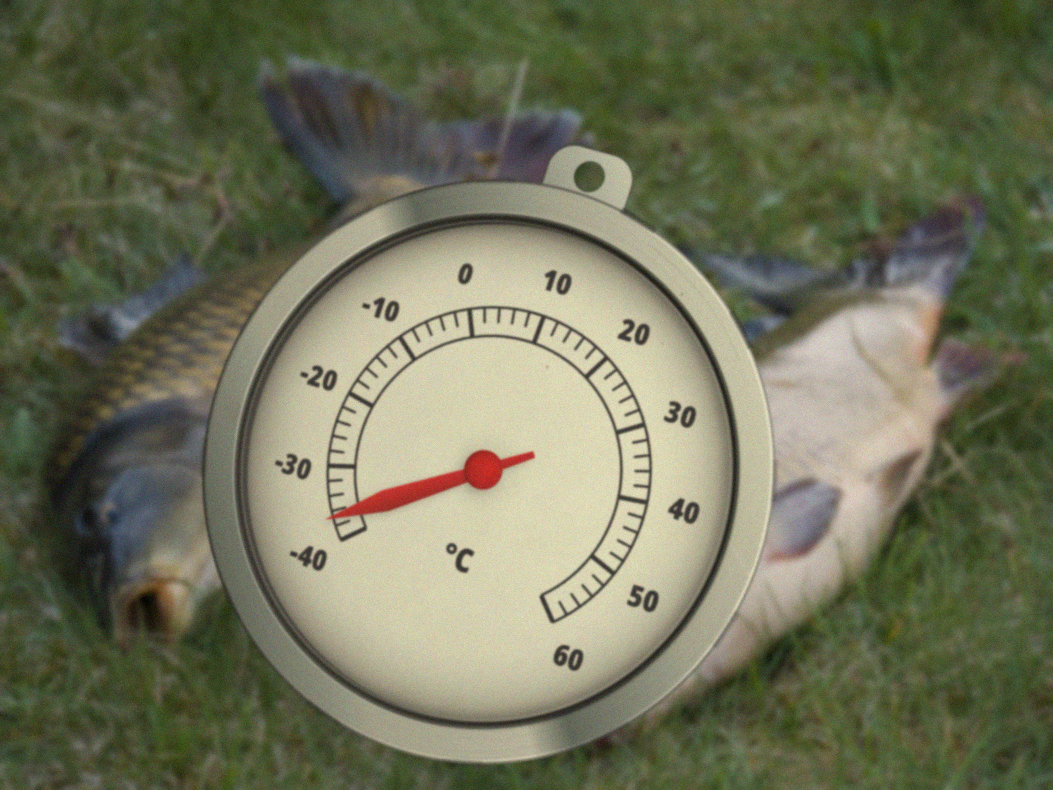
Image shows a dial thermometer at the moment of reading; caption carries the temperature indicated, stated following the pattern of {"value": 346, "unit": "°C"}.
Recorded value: {"value": -37, "unit": "°C"}
